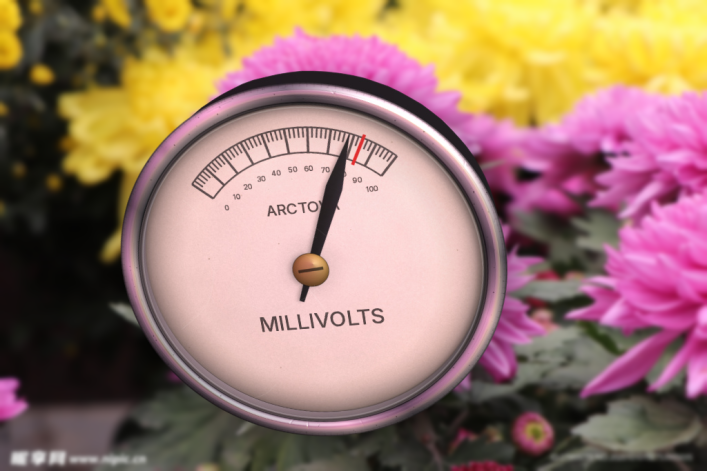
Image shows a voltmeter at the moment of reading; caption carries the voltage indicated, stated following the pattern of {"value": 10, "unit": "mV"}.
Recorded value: {"value": 78, "unit": "mV"}
